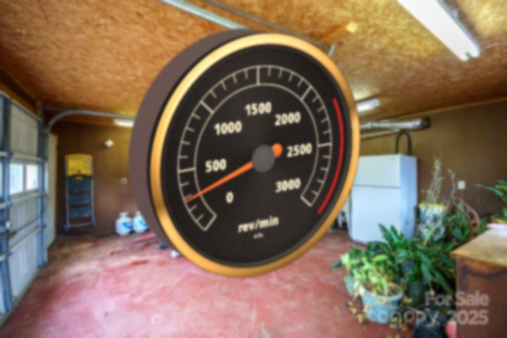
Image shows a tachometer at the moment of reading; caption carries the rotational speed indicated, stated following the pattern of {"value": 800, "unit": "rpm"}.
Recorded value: {"value": 300, "unit": "rpm"}
